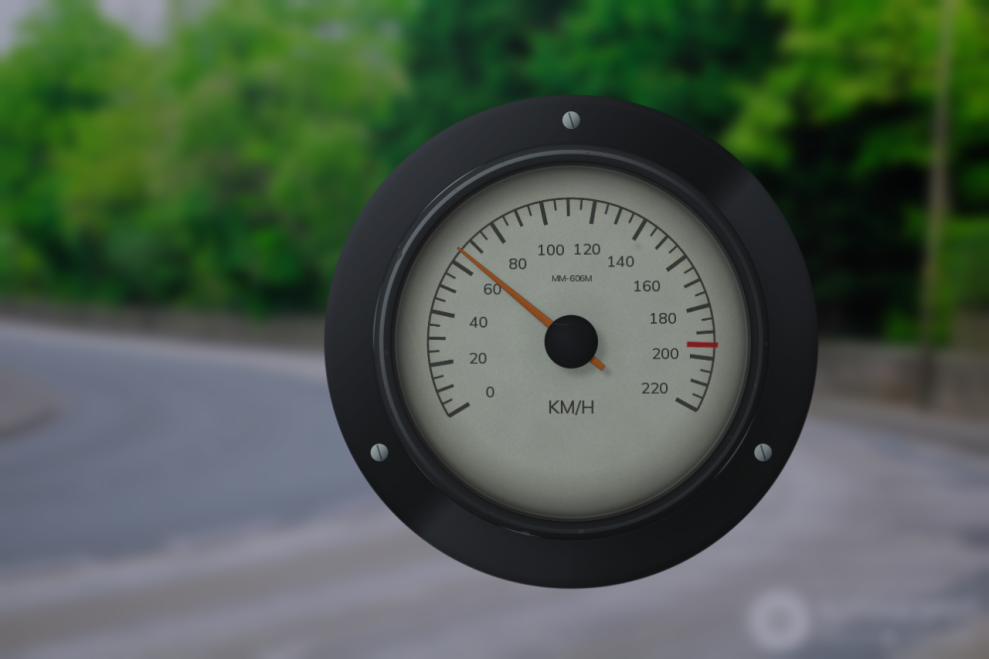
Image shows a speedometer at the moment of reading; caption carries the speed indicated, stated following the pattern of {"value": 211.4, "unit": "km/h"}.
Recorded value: {"value": 65, "unit": "km/h"}
